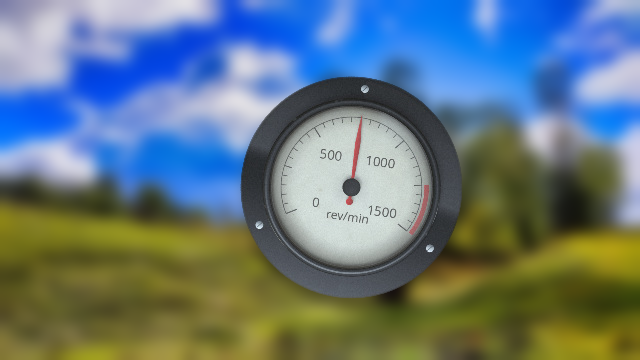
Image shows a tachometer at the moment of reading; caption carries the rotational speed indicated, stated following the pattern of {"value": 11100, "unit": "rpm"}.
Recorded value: {"value": 750, "unit": "rpm"}
